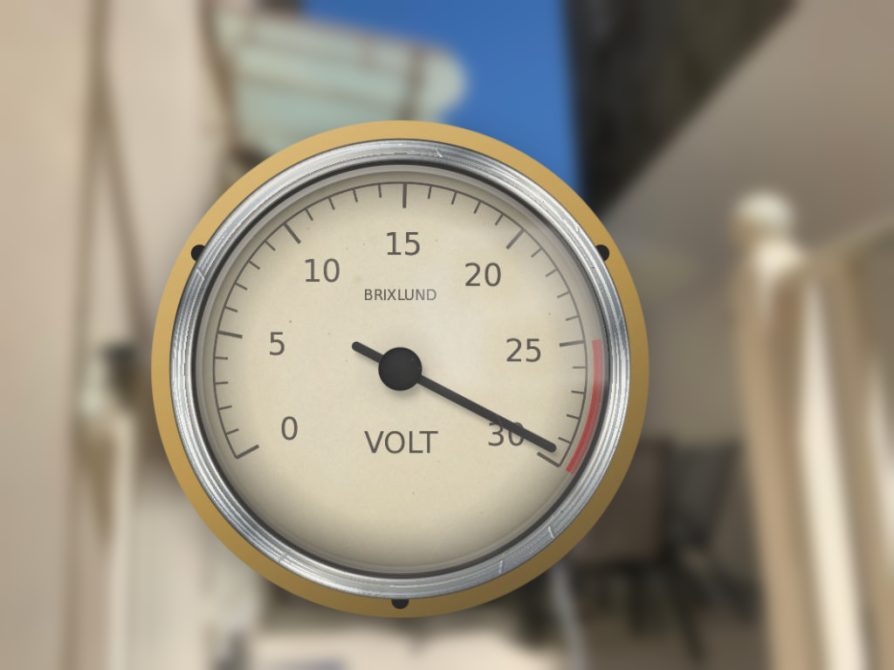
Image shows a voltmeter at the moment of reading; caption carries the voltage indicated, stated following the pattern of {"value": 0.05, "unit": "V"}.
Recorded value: {"value": 29.5, "unit": "V"}
